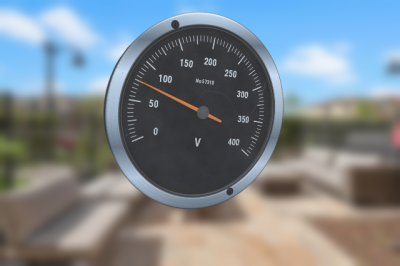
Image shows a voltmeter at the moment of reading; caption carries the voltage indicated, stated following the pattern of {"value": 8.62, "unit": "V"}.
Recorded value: {"value": 75, "unit": "V"}
